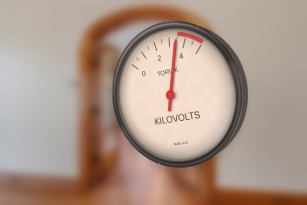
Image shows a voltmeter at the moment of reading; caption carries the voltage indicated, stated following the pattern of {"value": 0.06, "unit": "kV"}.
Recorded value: {"value": 3.5, "unit": "kV"}
